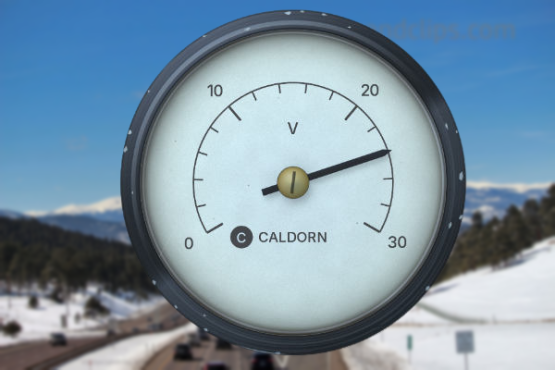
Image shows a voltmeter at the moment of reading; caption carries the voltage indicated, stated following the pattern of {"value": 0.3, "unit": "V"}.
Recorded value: {"value": 24, "unit": "V"}
